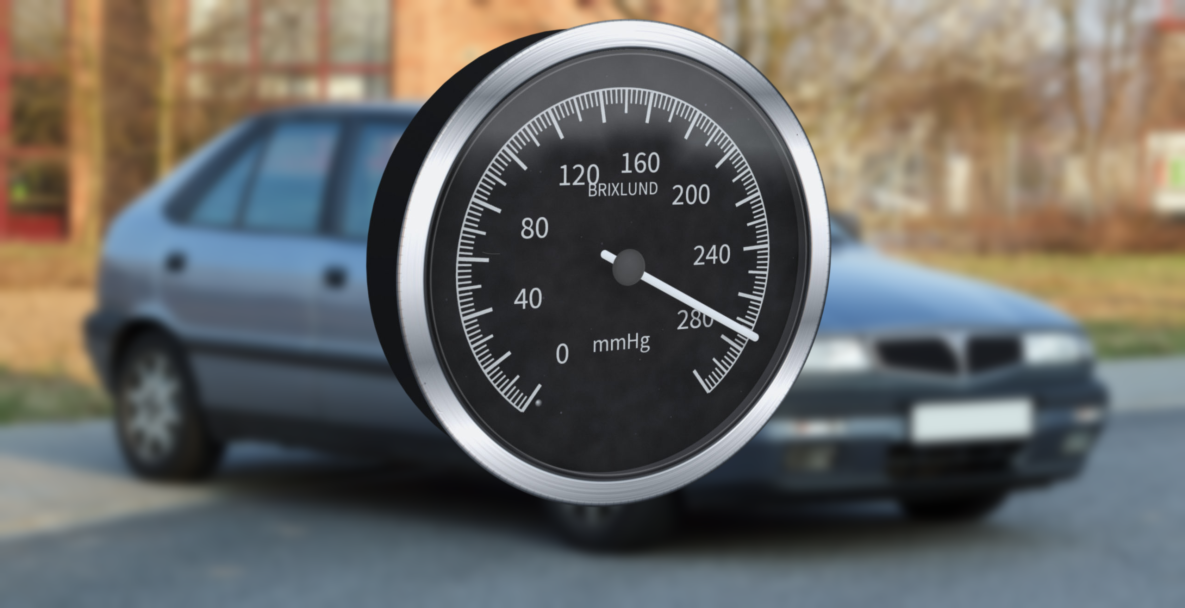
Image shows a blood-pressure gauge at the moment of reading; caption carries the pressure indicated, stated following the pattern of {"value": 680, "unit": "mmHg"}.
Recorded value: {"value": 274, "unit": "mmHg"}
